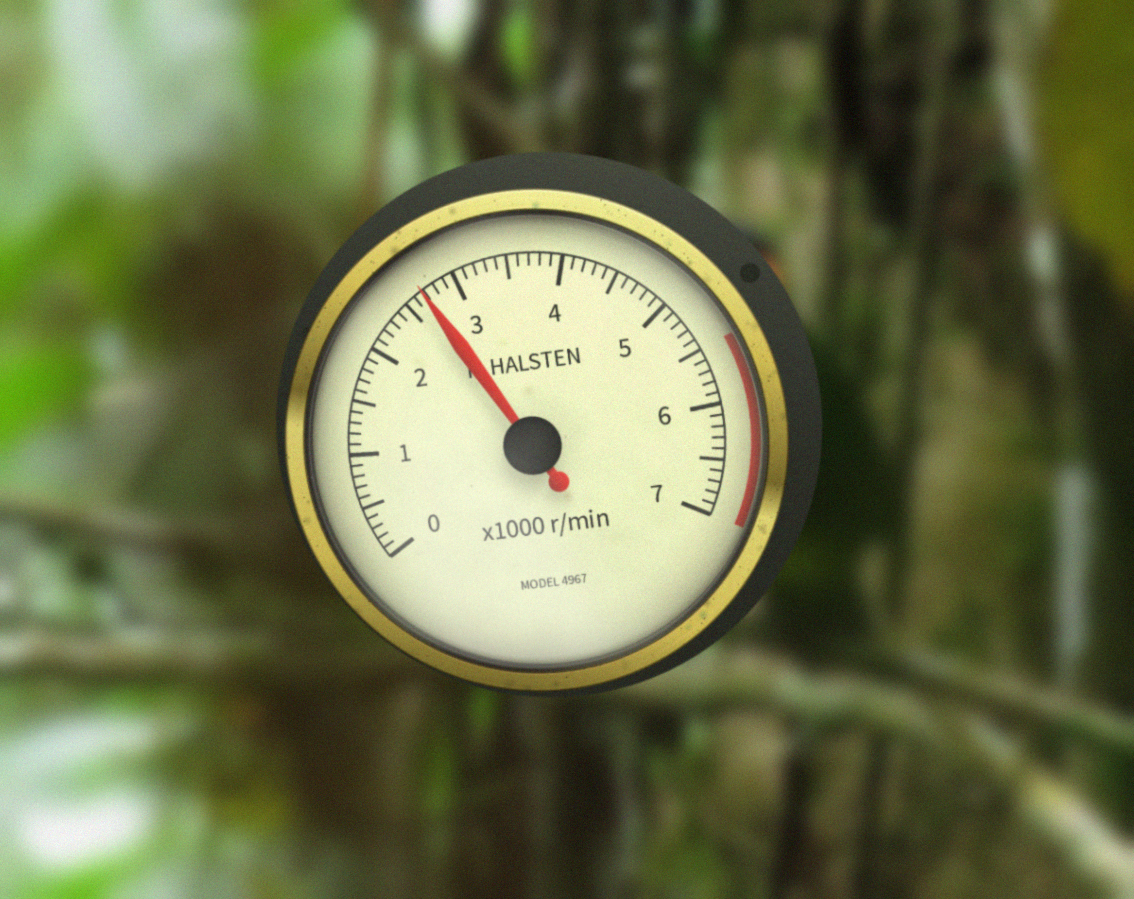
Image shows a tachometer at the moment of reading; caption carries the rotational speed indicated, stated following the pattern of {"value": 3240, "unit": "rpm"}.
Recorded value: {"value": 2700, "unit": "rpm"}
